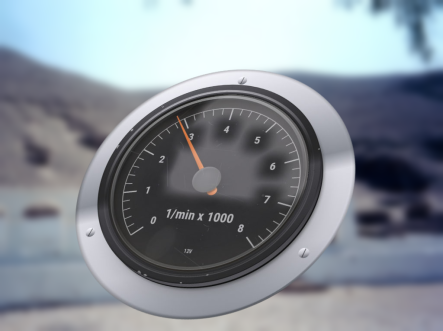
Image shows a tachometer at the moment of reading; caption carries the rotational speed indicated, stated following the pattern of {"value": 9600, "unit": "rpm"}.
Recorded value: {"value": 2900, "unit": "rpm"}
